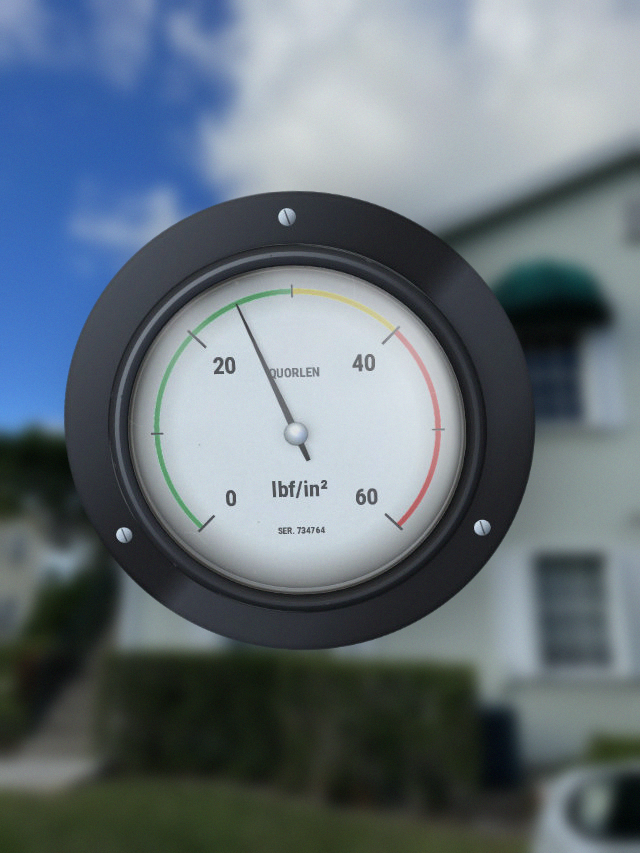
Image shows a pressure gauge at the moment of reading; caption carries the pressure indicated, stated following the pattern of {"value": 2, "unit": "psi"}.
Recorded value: {"value": 25, "unit": "psi"}
